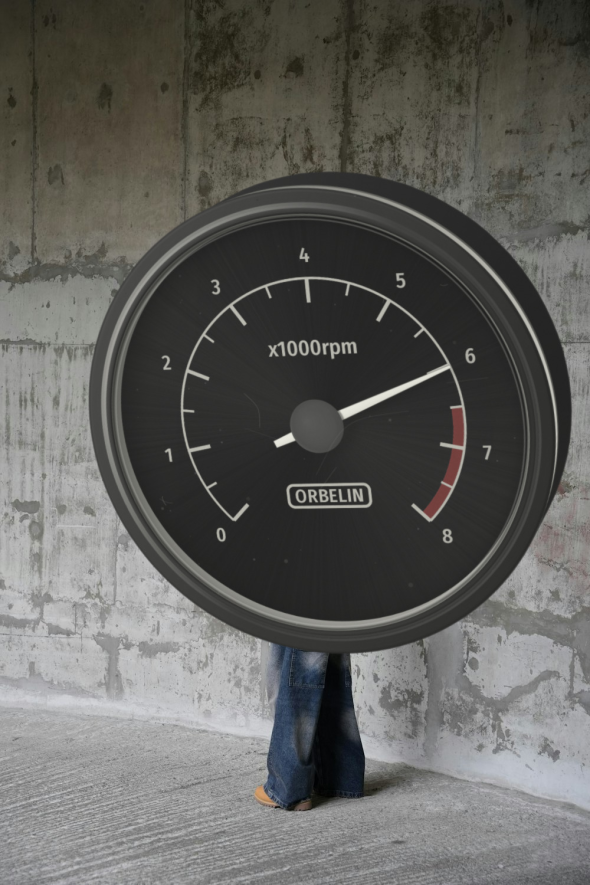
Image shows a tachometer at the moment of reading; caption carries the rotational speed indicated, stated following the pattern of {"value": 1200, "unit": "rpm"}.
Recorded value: {"value": 6000, "unit": "rpm"}
